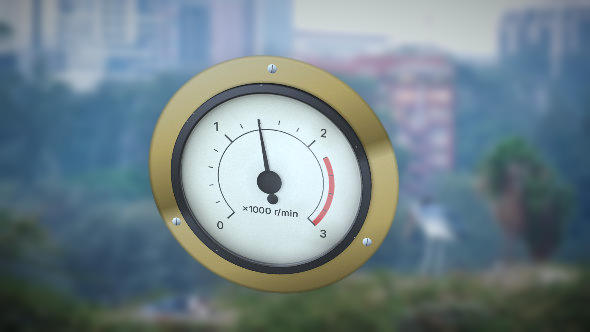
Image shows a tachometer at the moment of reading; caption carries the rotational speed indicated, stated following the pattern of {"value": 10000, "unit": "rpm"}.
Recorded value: {"value": 1400, "unit": "rpm"}
